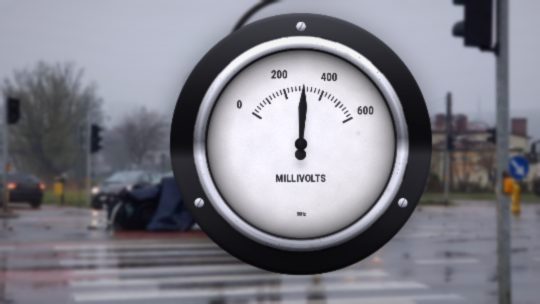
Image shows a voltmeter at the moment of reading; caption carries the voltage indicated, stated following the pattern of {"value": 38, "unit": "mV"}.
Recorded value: {"value": 300, "unit": "mV"}
